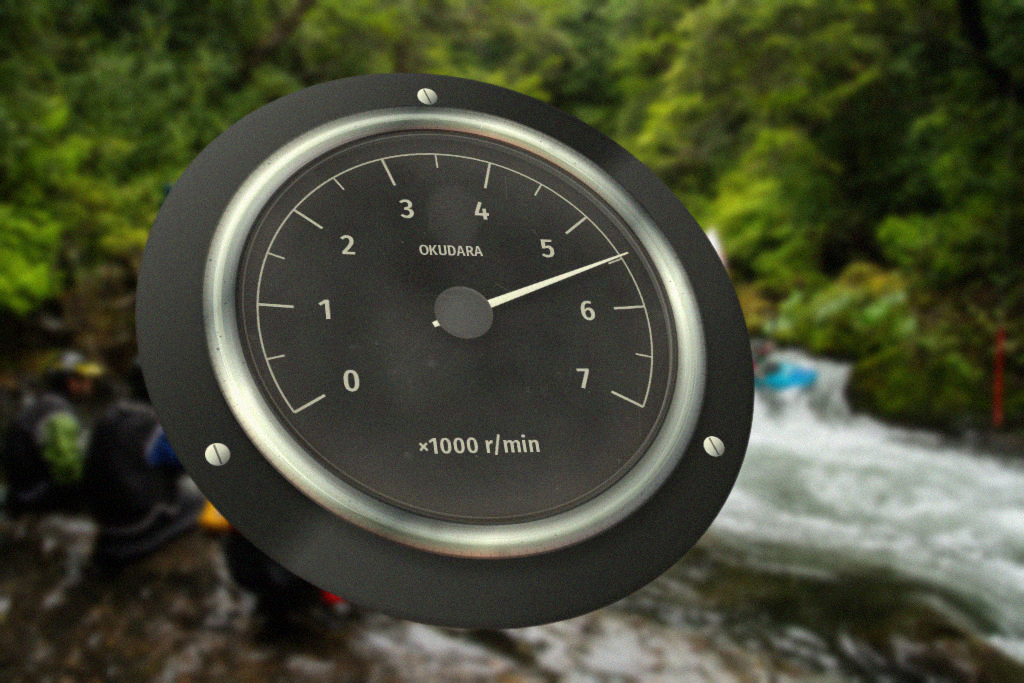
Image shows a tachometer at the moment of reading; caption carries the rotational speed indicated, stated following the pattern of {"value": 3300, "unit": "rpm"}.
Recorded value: {"value": 5500, "unit": "rpm"}
